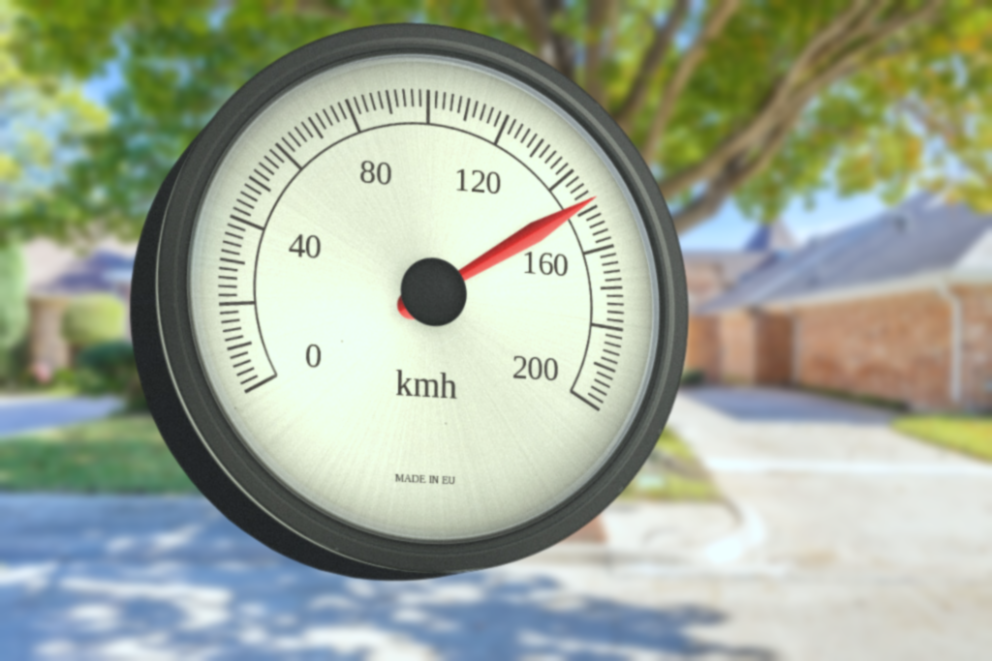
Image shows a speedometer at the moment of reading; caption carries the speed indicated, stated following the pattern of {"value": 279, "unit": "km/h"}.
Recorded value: {"value": 148, "unit": "km/h"}
